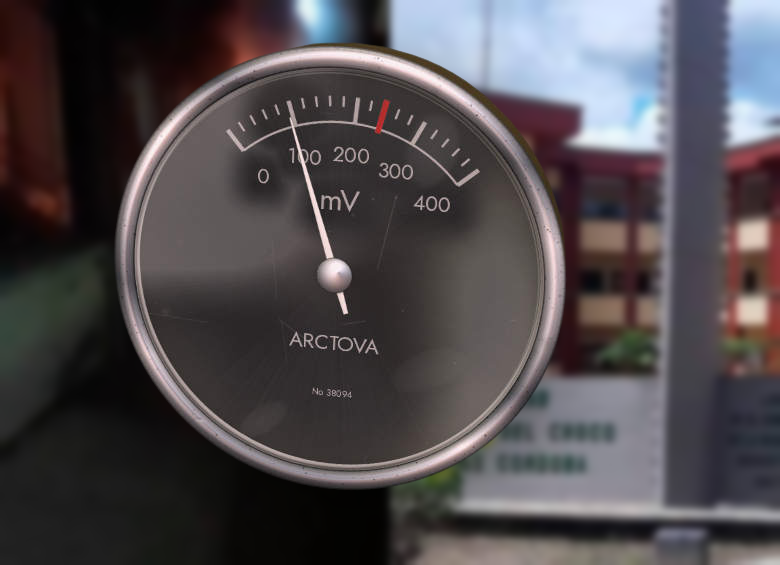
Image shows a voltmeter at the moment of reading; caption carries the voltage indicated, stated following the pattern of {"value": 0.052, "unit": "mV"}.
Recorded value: {"value": 100, "unit": "mV"}
